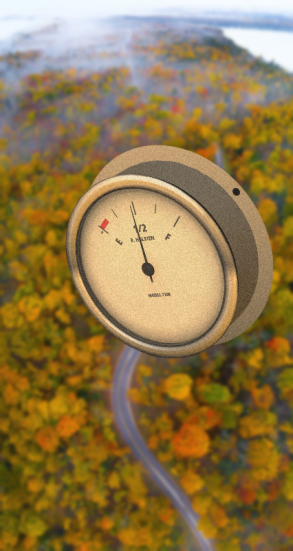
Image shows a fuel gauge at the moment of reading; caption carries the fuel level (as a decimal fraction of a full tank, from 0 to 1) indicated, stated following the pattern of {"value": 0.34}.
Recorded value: {"value": 0.5}
